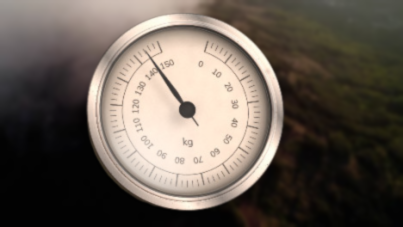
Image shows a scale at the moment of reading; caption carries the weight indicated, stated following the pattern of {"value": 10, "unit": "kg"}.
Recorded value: {"value": 144, "unit": "kg"}
